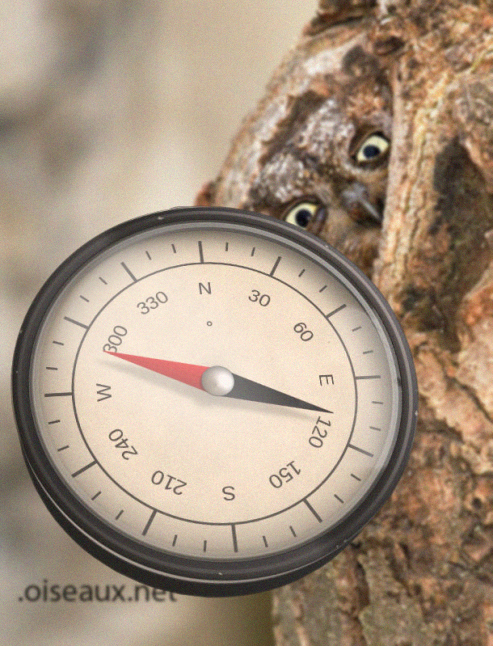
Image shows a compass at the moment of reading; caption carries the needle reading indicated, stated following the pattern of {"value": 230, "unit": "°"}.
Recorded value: {"value": 290, "unit": "°"}
